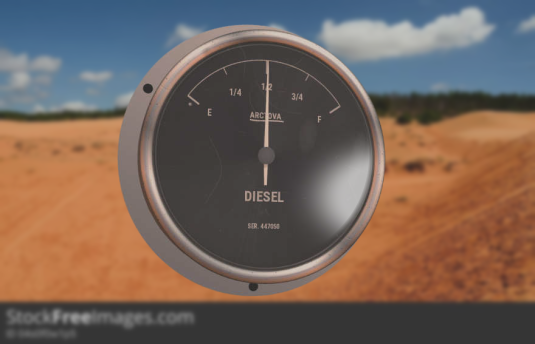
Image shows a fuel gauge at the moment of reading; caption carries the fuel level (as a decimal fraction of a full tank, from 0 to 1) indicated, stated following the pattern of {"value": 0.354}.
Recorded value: {"value": 0.5}
